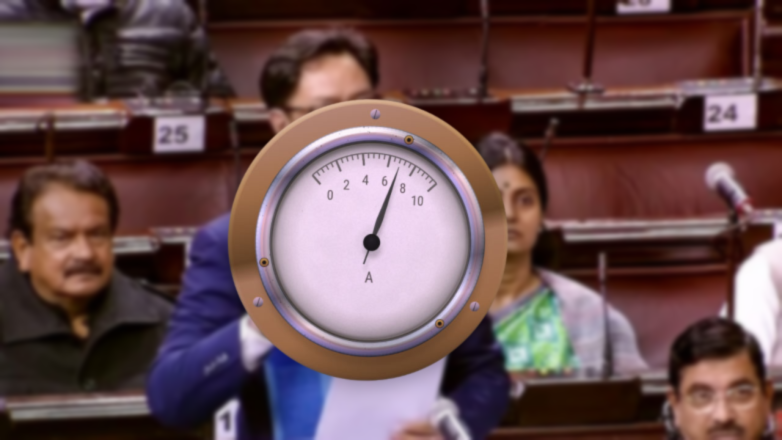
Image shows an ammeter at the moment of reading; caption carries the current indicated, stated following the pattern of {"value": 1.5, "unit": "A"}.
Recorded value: {"value": 6.8, "unit": "A"}
